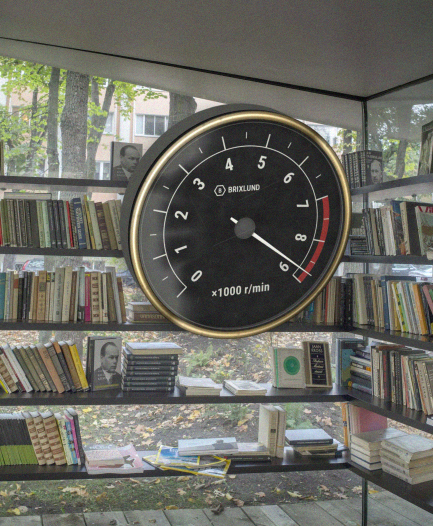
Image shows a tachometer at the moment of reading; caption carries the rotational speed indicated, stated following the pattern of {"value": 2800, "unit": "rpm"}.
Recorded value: {"value": 8750, "unit": "rpm"}
